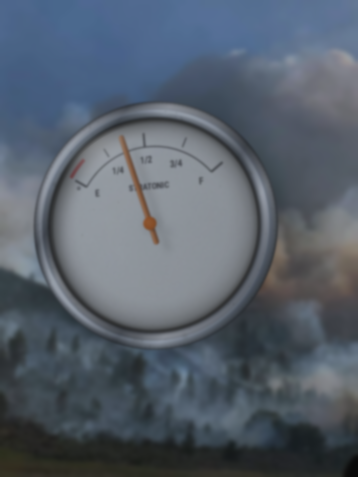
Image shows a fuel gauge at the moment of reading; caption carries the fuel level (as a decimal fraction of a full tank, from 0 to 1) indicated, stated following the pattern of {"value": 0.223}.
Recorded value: {"value": 0.375}
